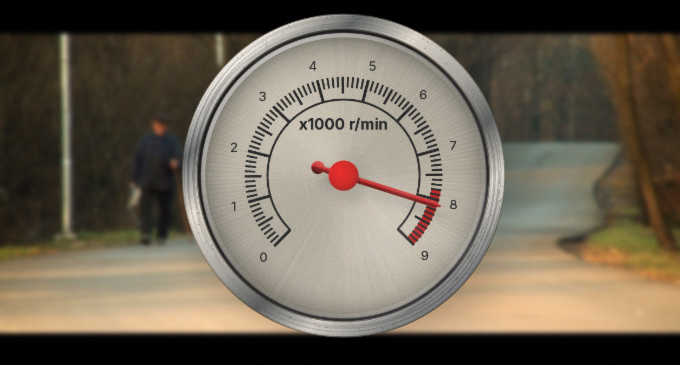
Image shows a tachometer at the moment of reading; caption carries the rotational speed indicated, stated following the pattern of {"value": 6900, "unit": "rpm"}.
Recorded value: {"value": 8100, "unit": "rpm"}
